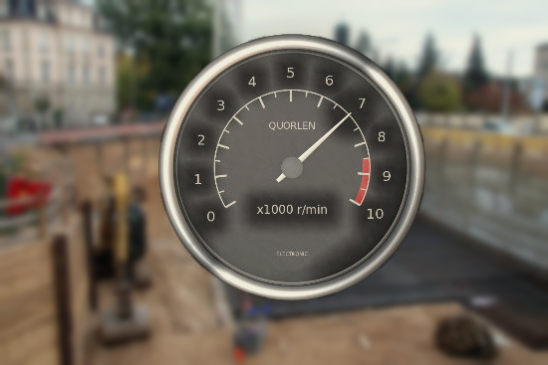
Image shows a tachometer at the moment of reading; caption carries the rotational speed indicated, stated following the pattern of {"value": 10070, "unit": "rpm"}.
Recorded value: {"value": 7000, "unit": "rpm"}
